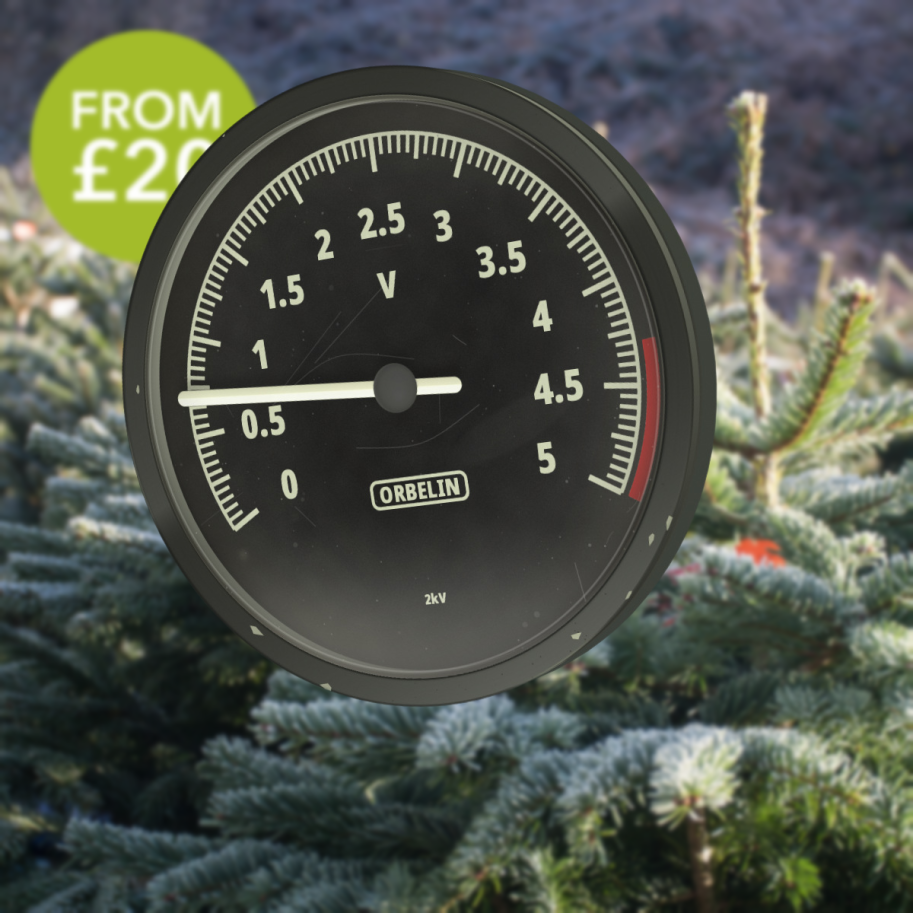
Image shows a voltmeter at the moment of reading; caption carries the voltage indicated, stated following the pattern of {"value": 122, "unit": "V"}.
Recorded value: {"value": 0.7, "unit": "V"}
